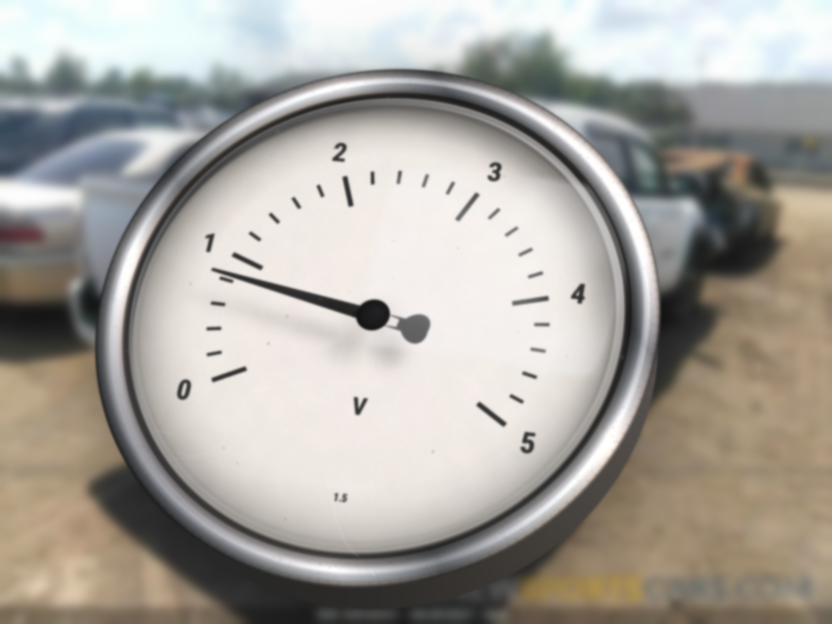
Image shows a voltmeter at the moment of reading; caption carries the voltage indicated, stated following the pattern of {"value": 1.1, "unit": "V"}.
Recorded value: {"value": 0.8, "unit": "V"}
